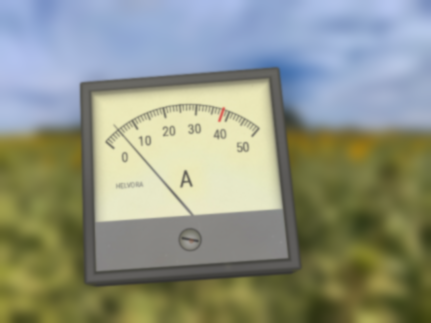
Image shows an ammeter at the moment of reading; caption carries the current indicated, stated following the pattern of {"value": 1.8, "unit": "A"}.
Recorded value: {"value": 5, "unit": "A"}
